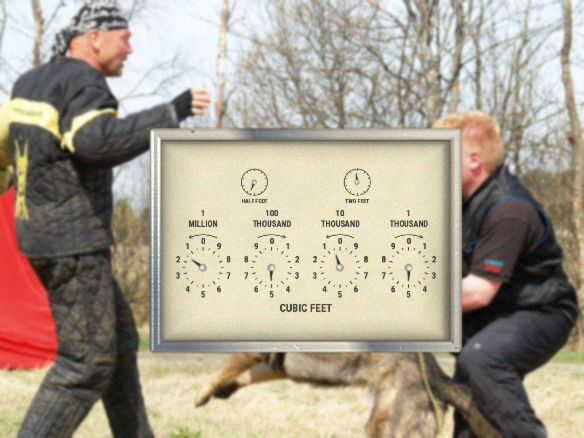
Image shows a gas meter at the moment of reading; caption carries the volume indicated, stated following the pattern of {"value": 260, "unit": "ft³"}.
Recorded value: {"value": 150500, "unit": "ft³"}
